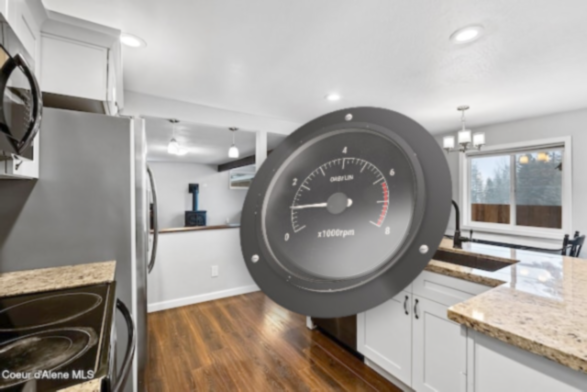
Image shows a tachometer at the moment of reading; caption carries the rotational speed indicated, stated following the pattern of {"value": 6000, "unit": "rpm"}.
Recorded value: {"value": 1000, "unit": "rpm"}
